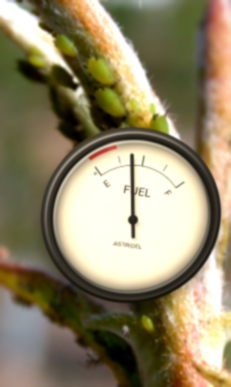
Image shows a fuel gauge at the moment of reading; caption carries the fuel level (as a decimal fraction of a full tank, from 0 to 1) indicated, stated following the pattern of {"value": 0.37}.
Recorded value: {"value": 0.375}
